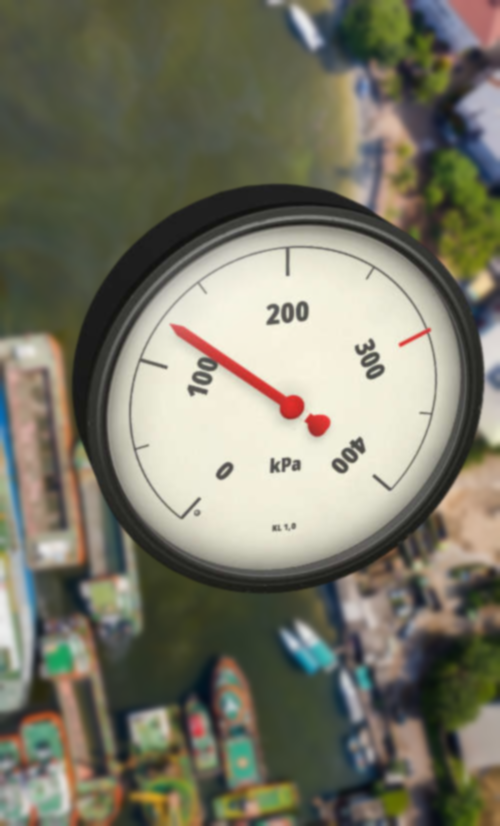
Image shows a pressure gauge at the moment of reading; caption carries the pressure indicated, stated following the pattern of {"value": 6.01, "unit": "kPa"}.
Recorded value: {"value": 125, "unit": "kPa"}
